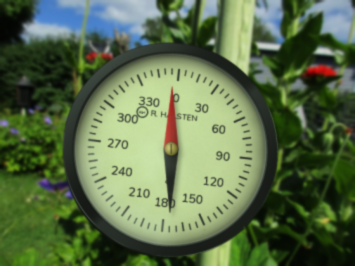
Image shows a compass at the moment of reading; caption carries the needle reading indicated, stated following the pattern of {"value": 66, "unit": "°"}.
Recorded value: {"value": 355, "unit": "°"}
